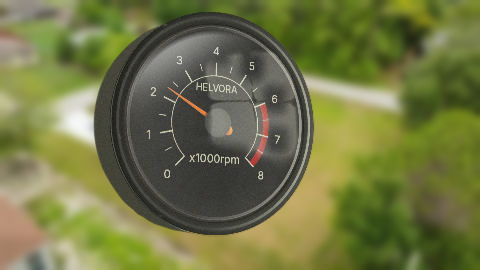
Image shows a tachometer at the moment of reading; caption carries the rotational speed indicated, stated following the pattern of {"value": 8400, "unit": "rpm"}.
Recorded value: {"value": 2250, "unit": "rpm"}
